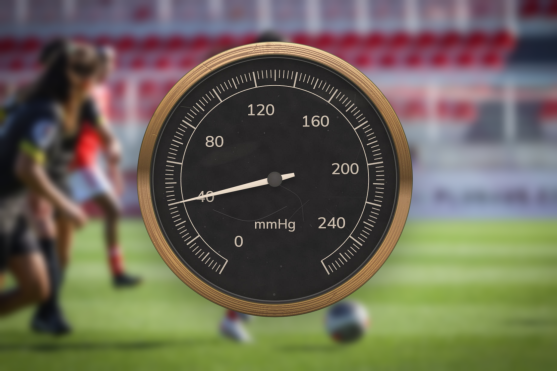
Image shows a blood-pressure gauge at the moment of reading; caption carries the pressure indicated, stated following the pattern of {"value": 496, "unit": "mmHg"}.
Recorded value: {"value": 40, "unit": "mmHg"}
